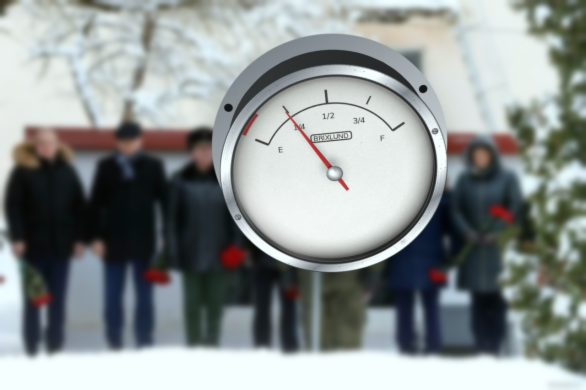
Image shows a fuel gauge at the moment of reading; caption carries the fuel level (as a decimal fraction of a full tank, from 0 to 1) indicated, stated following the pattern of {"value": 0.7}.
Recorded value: {"value": 0.25}
